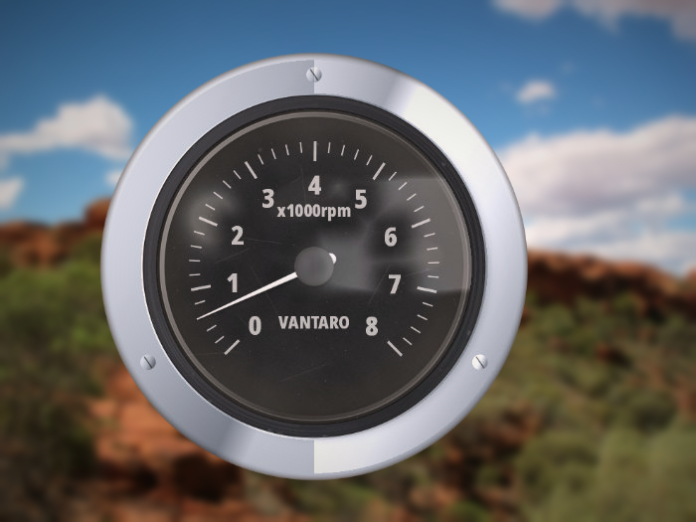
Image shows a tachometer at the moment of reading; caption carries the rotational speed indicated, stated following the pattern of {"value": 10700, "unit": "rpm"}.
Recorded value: {"value": 600, "unit": "rpm"}
